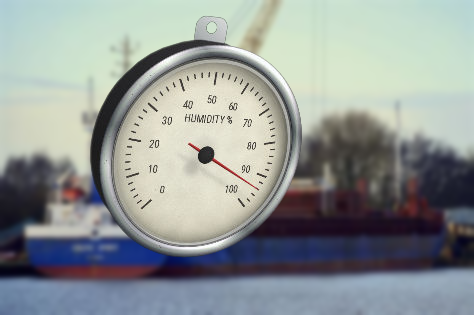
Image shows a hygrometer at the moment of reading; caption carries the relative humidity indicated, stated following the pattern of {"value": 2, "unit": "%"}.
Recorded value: {"value": 94, "unit": "%"}
